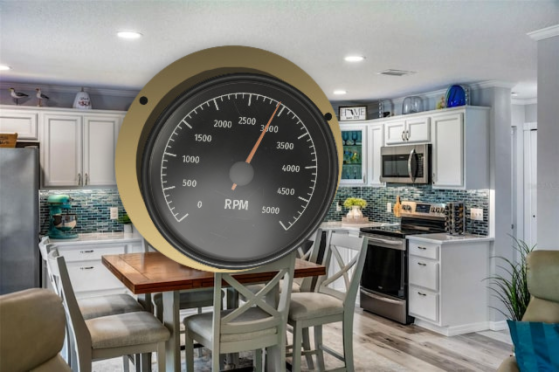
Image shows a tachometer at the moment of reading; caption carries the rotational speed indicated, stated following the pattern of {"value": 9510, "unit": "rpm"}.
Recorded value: {"value": 2900, "unit": "rpm"}
